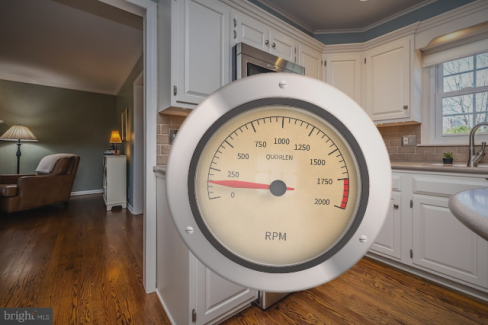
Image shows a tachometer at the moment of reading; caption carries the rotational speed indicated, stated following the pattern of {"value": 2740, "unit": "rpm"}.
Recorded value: {"value": 150, "unit": "rpm"}
